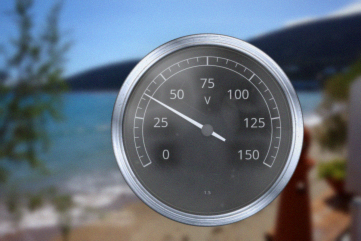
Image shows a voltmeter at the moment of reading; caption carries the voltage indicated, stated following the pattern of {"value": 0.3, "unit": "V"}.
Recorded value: {"value": 37.5, "unit": "V"}
